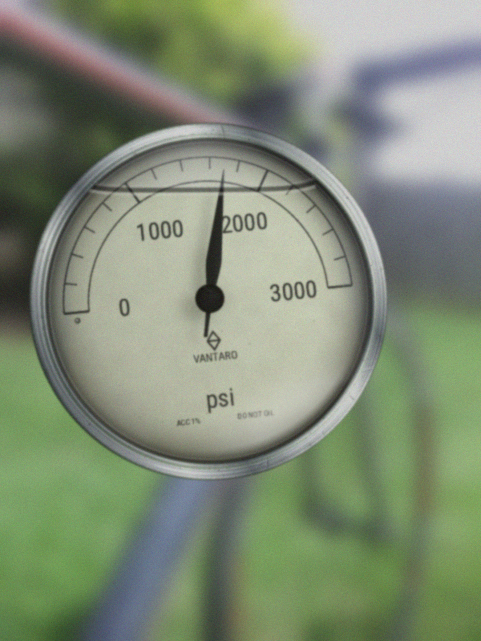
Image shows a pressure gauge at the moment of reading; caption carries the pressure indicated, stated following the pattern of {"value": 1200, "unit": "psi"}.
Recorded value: {"value": 1700, "unit": "psi"}
